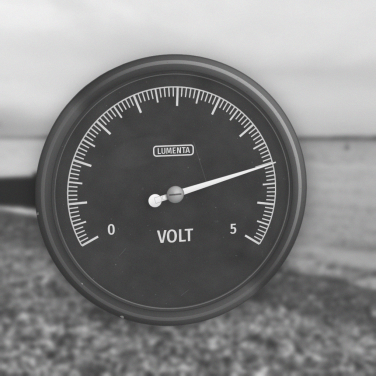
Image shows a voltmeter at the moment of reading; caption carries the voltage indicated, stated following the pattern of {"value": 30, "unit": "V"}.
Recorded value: {"value": 4, "unit": "V"}
